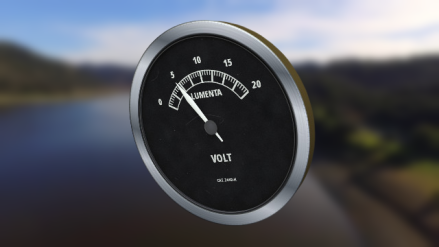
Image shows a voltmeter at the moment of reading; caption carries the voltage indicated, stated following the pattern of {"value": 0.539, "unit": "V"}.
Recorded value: {"value": 5, "unit": "V"}
